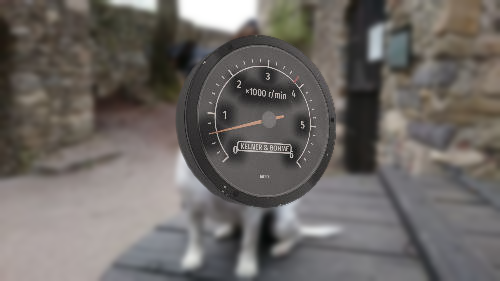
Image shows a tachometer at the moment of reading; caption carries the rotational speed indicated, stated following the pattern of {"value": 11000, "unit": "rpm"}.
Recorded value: {"value": 600, "unit": "rpm"}
